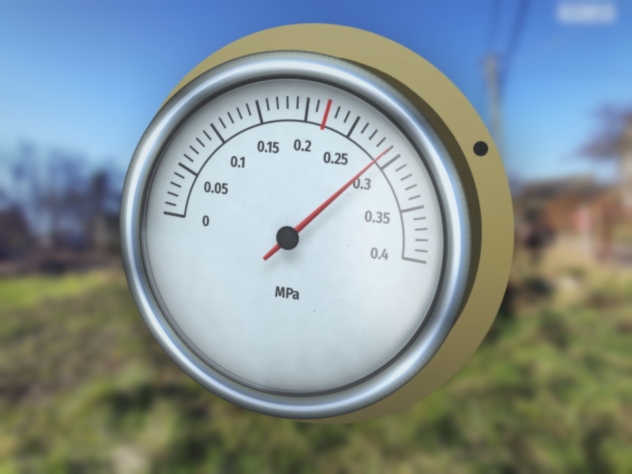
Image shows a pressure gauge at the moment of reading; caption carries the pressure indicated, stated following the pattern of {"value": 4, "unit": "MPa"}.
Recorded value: {"value": 0.29, "unit": "MPa"}
